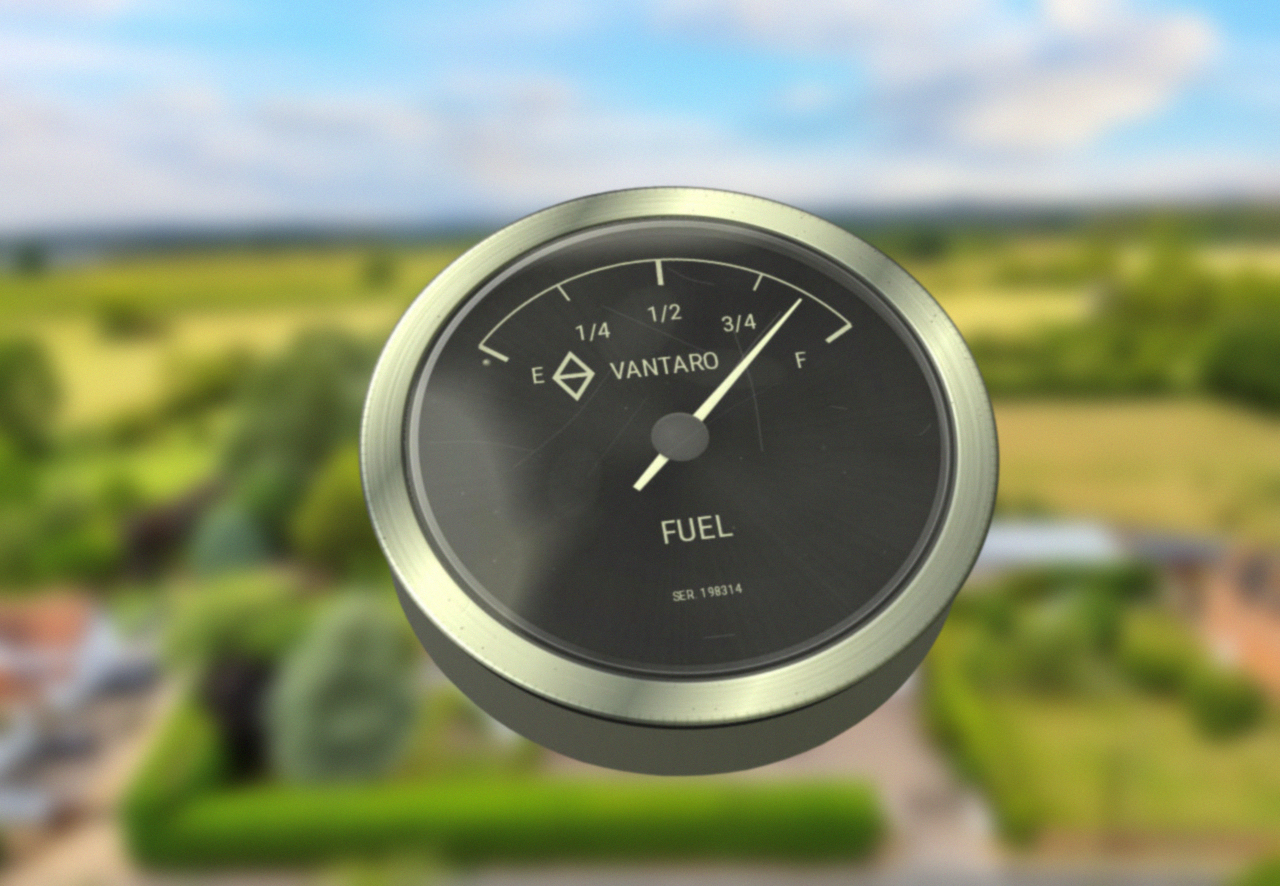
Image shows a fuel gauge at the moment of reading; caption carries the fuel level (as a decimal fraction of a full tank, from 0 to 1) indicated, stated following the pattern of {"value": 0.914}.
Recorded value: {"value": 0.875}
